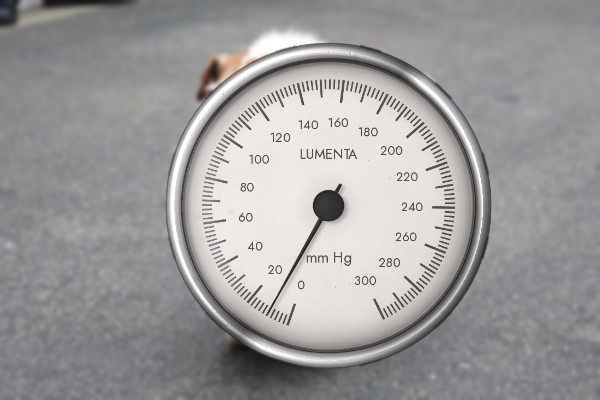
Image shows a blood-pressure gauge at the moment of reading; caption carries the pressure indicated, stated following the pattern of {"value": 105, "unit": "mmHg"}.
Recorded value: {"value": 10, "unit": "mmHg"}
